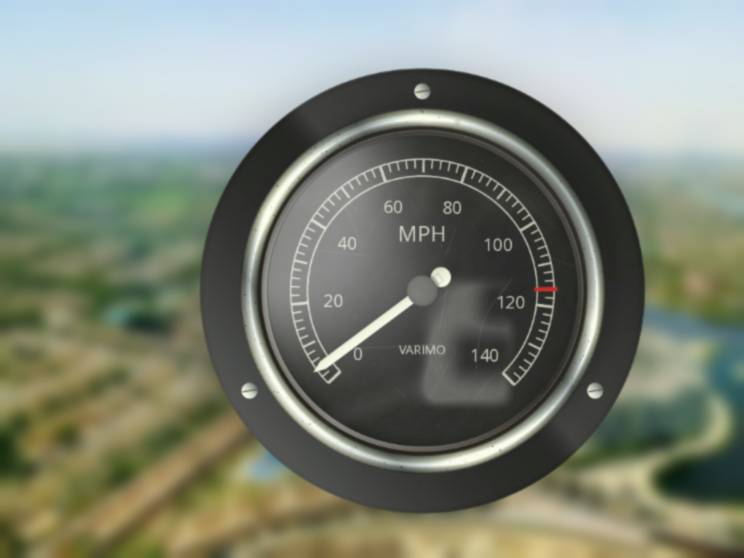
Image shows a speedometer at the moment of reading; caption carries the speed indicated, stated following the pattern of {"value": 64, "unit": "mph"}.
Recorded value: {"value": 4, "unit": "mph"}
